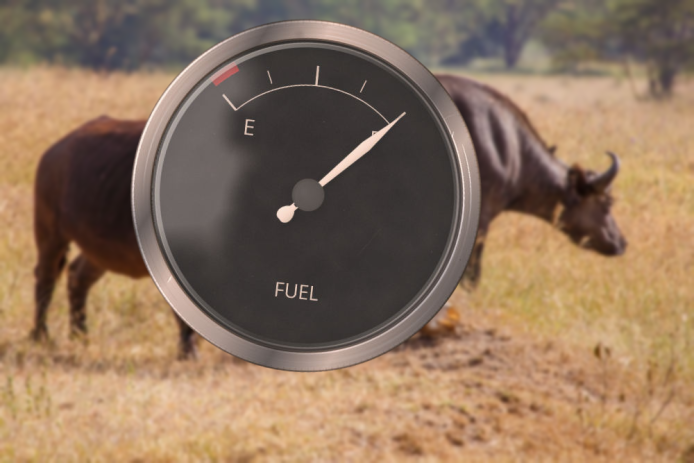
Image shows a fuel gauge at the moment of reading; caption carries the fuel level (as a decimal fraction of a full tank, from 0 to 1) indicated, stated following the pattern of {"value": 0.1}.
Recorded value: {"value": 1}
